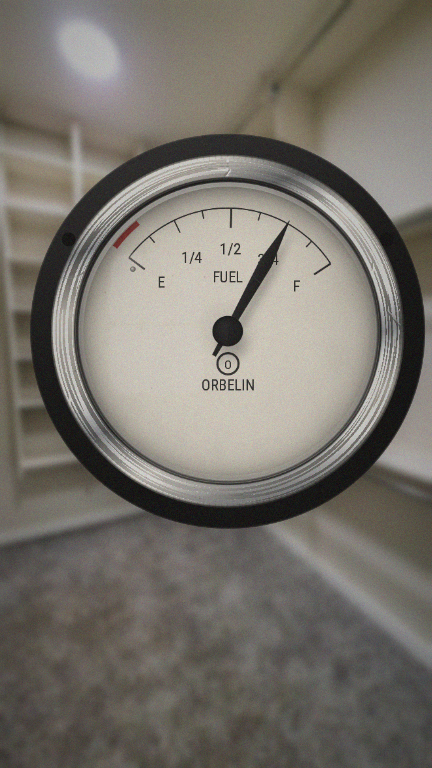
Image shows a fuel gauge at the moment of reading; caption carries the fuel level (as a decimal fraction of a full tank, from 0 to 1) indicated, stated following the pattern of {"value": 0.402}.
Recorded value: {"value": 0.75}
